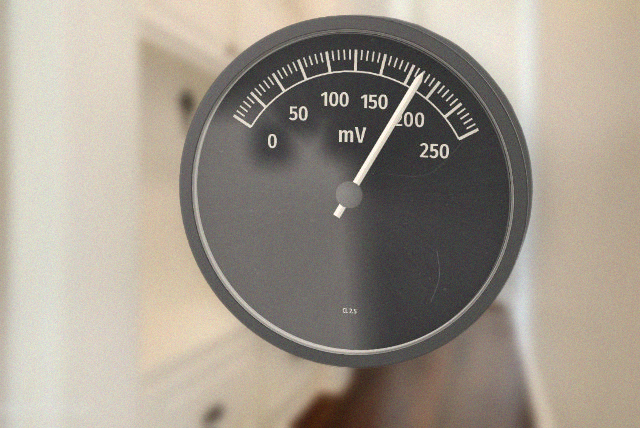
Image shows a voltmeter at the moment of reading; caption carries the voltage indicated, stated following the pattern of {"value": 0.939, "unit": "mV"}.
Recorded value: {"value": 185, "unit": "mV"}
